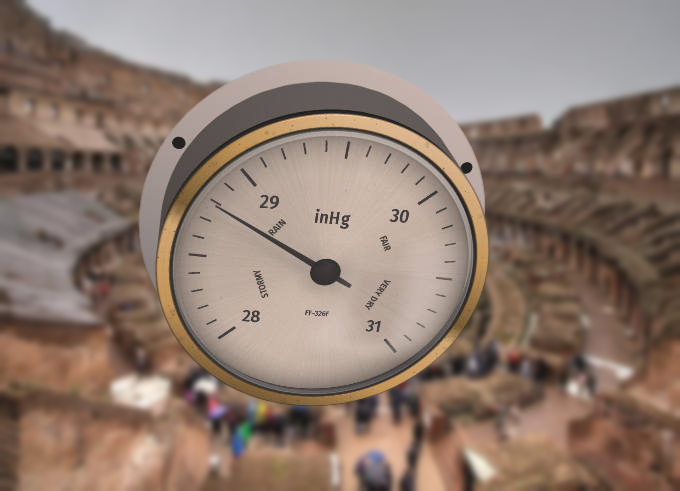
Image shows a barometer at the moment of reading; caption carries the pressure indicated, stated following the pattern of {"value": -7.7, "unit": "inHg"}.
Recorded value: {"value": 28.8, "unit": "inHg"}
